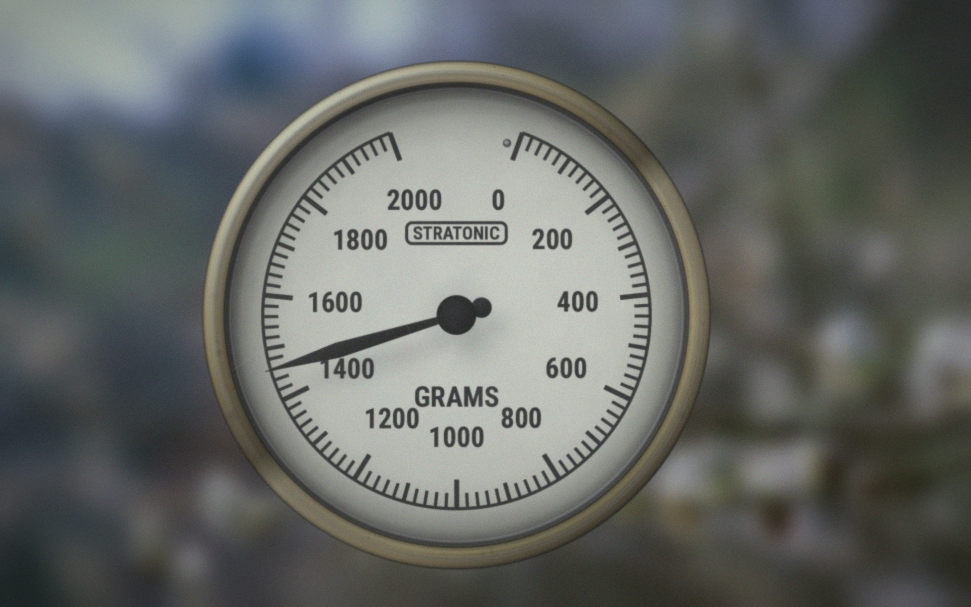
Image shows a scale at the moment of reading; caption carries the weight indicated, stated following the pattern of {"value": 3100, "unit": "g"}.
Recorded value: {"value": 1460, "unit": "g"}
